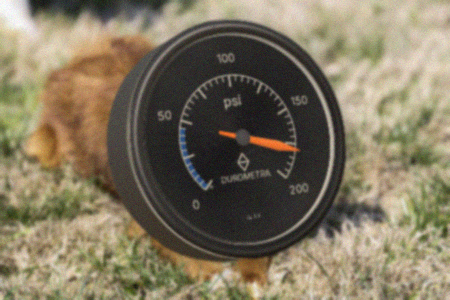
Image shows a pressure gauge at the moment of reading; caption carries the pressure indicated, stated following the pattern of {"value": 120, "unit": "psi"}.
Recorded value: {"value": 180, "unit": "psi"}
